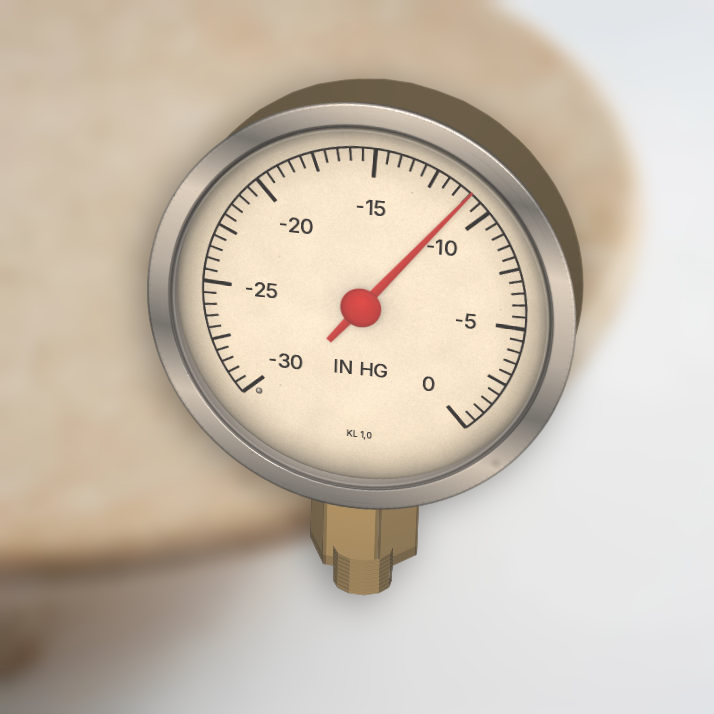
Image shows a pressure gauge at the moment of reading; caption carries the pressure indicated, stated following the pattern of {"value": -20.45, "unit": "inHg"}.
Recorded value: {"value": -11, "unit": "inHg"}
